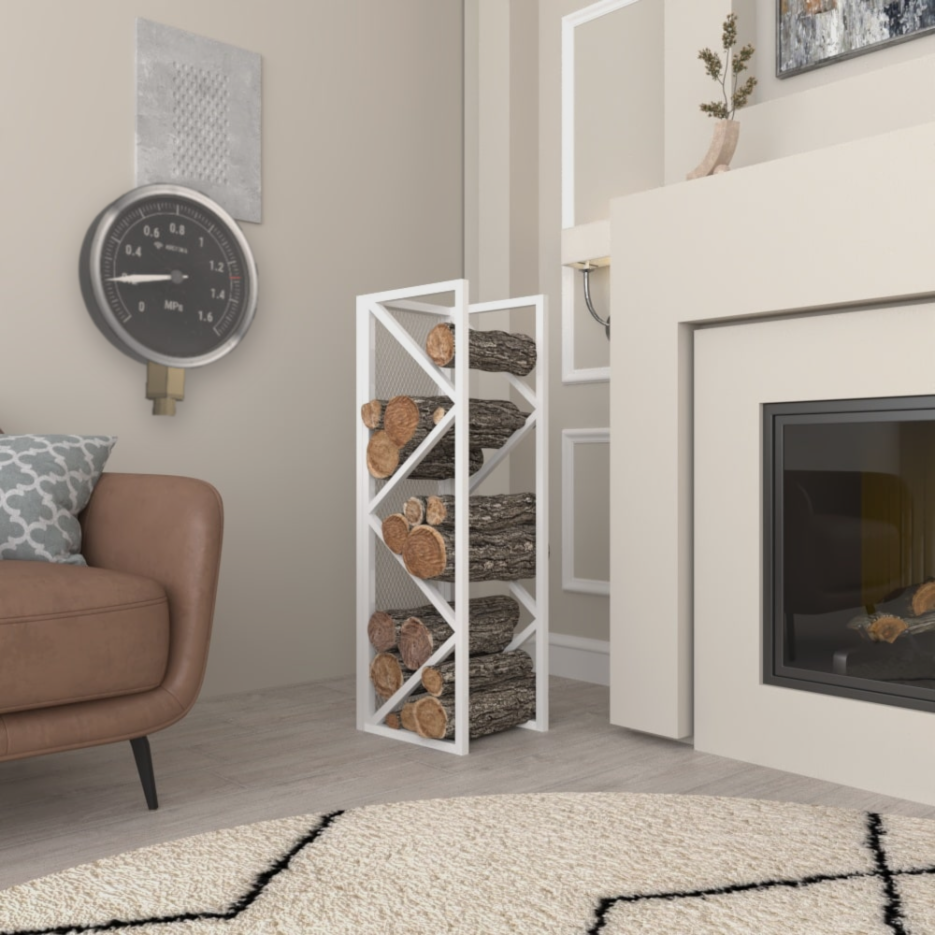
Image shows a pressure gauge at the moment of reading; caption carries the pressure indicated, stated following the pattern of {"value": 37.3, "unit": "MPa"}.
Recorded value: {"value": 0.2, "unit": "MPa"}
